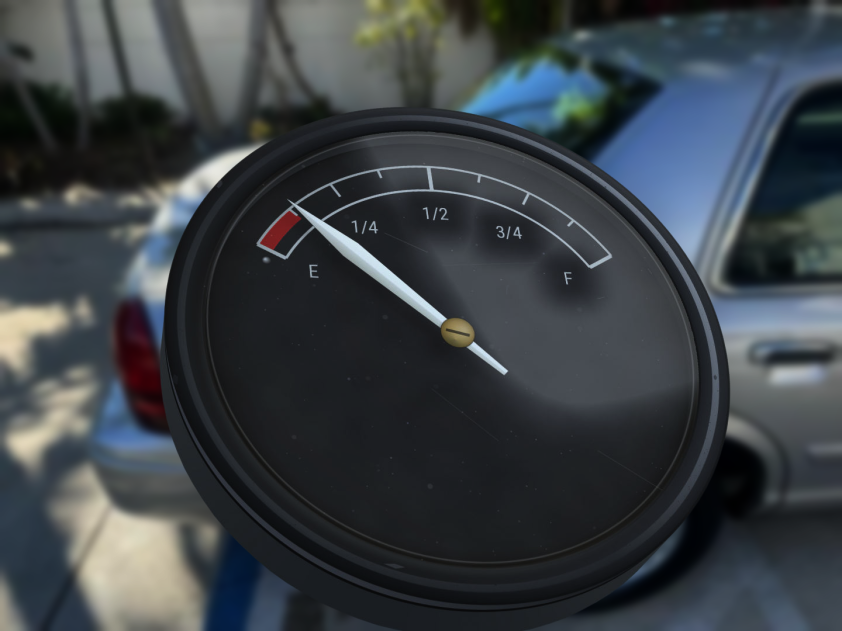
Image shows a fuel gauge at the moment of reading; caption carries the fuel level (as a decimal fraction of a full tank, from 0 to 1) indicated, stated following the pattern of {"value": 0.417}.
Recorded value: {"value": 0.125}
